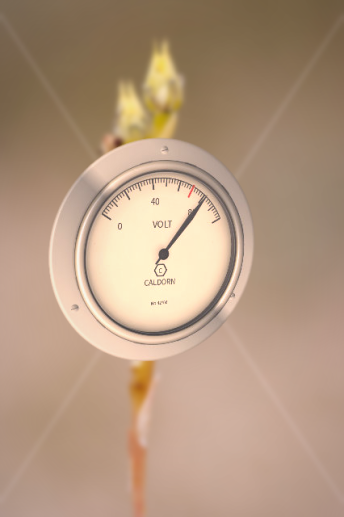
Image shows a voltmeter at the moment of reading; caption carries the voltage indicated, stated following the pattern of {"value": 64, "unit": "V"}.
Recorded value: {"value": 80, "unit": "V"}
